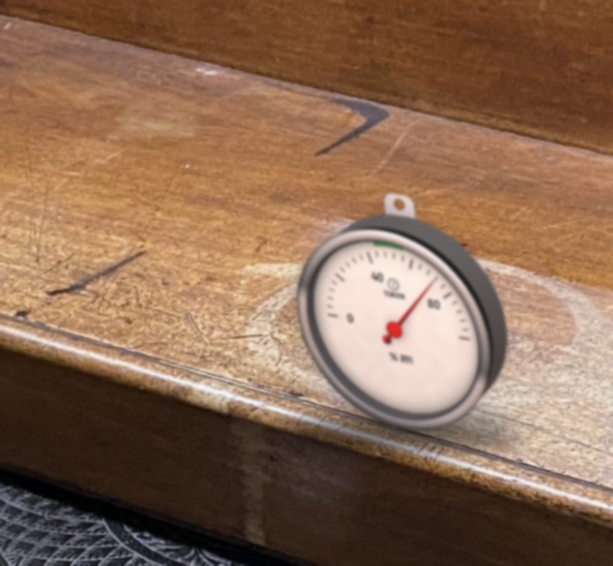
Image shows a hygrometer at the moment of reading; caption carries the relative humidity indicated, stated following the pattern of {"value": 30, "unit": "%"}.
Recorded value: {"value": 72, "unit": "%"}
